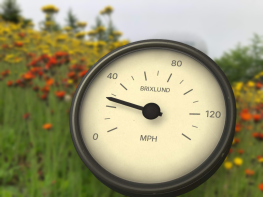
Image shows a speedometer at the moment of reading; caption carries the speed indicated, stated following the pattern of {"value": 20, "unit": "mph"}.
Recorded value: {"value": 25, "unit": "mph"}
